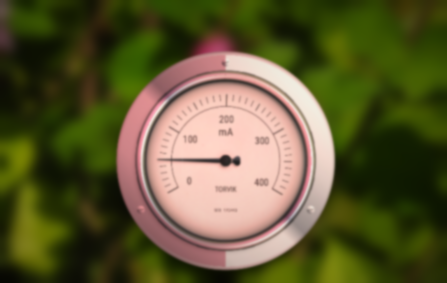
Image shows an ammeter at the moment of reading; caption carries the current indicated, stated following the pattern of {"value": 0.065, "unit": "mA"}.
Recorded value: {"value": 50, "unit": "mA"}
